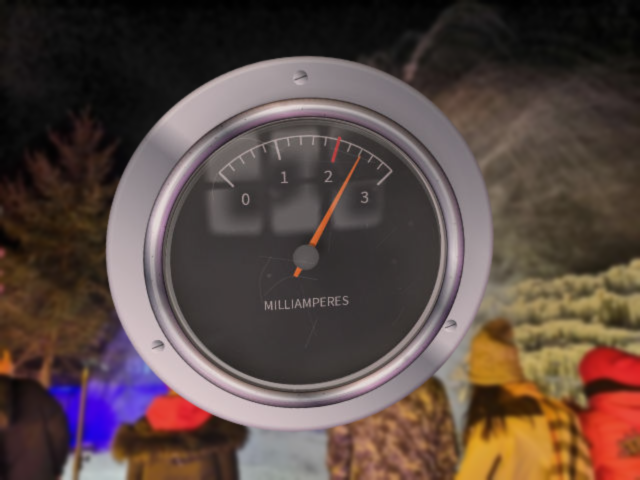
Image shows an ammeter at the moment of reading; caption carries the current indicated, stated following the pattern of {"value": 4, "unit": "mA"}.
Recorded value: {"value": 2.4, "unit": "mA"}
